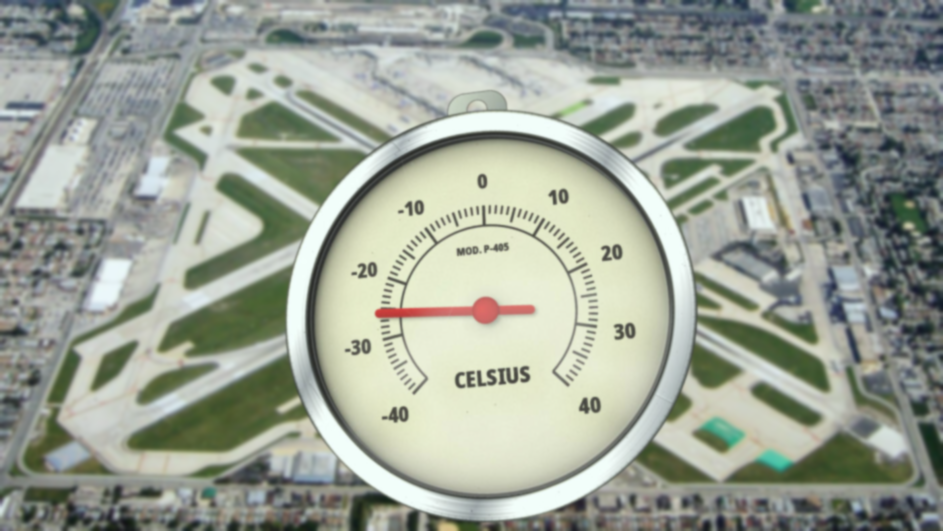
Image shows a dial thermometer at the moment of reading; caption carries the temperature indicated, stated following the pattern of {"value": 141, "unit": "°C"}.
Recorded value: {"value": -26, "unit": "°C"}
